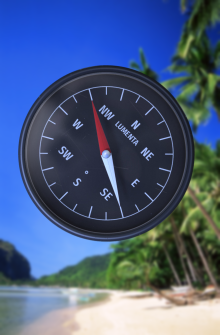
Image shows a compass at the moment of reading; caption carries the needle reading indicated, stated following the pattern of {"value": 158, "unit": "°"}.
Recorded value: {"value": 300, "unit": "°"}
